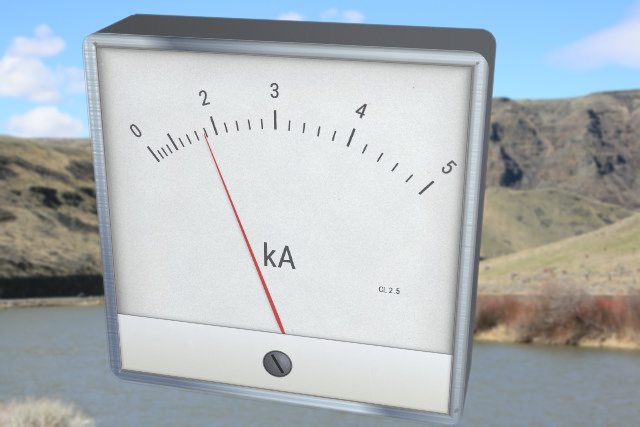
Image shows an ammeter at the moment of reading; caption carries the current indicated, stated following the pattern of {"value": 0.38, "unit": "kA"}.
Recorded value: {"value": 1.8, "unit": "kA"}
